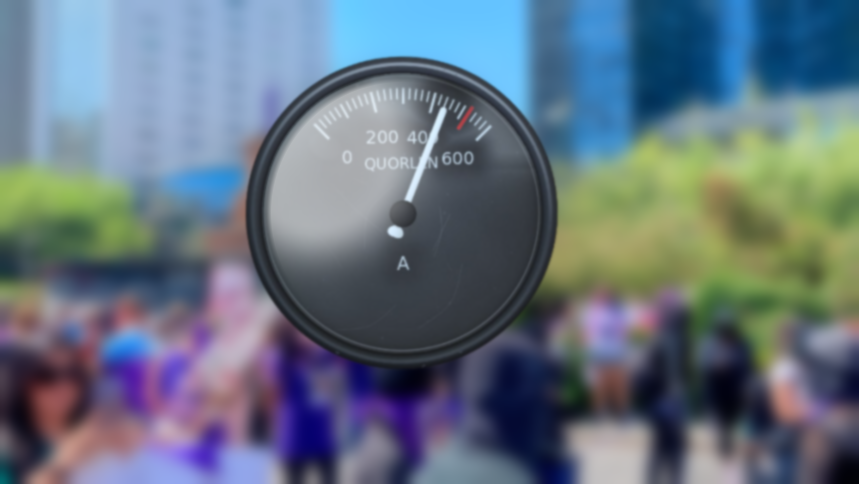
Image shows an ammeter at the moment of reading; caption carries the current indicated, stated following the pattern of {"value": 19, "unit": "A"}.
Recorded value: {"value": 440, "unit": "A"}
